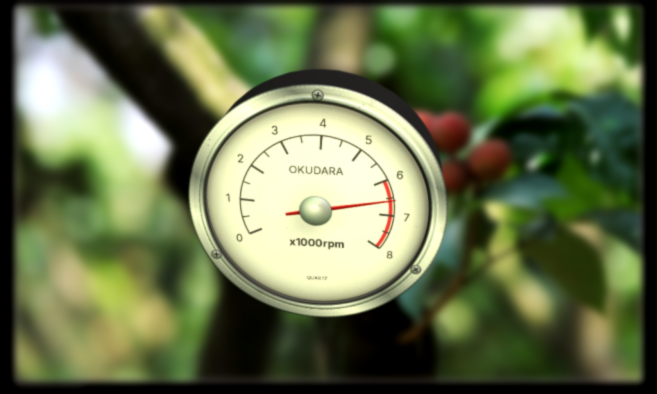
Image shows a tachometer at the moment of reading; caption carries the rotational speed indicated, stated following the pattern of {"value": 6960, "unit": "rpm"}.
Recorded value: {"value": 6500, "unit": "rpm"}
